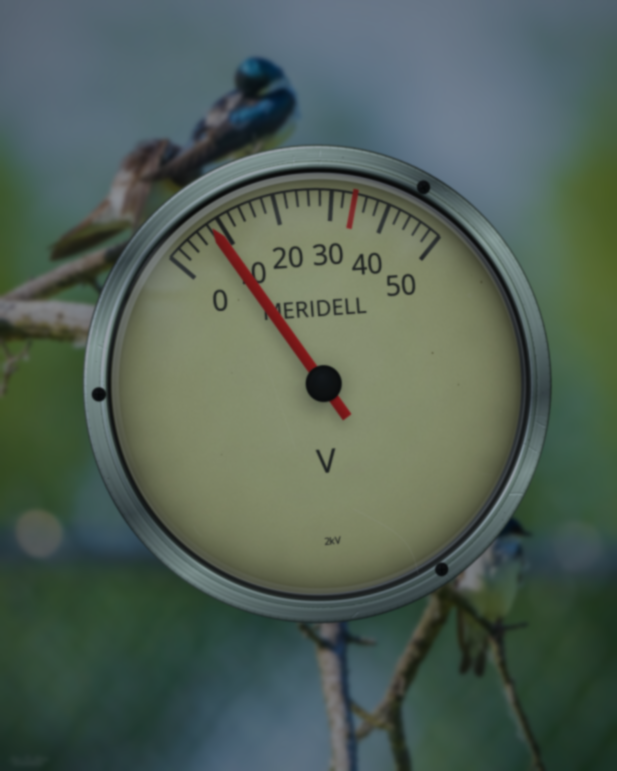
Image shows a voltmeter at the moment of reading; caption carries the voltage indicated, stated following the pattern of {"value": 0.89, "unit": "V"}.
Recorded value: {"value": 8, "unit": "V"}
